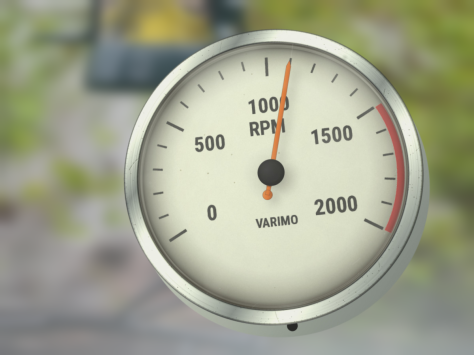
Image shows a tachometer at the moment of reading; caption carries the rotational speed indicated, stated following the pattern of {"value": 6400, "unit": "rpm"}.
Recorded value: {"value": 1100, "unit": "rpm"}
